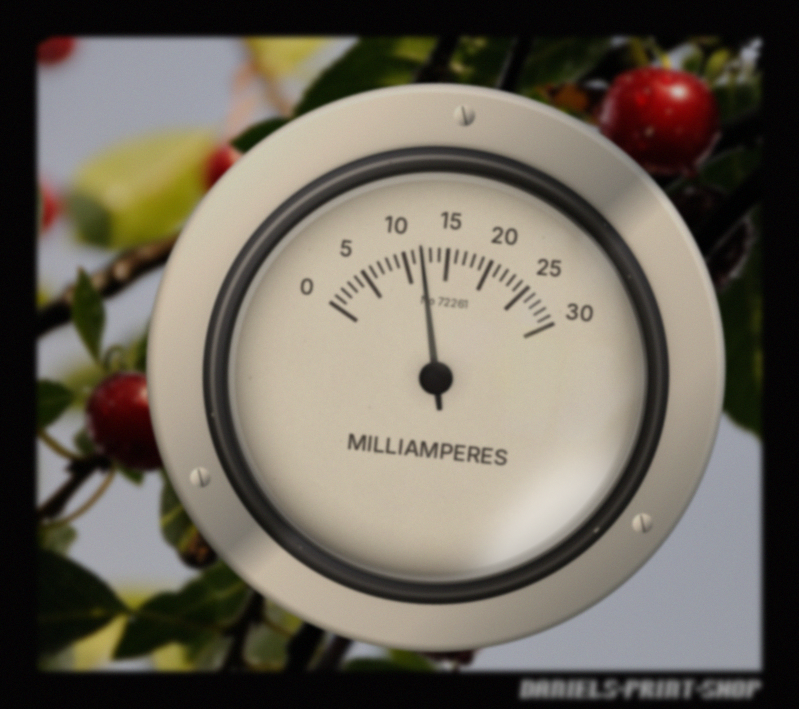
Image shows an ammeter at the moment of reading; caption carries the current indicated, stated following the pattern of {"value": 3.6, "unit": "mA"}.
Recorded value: {"value": 12, "unit": "mA"}
